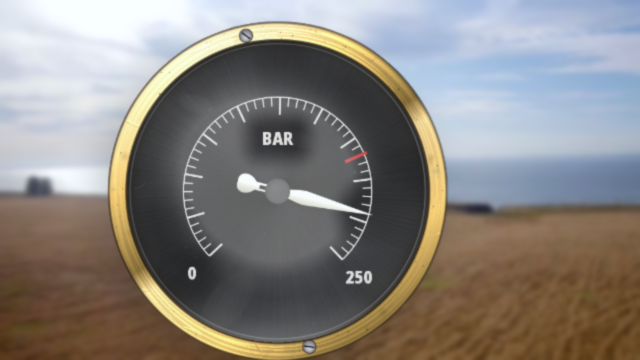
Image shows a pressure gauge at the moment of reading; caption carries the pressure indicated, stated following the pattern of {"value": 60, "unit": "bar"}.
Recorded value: {"value": 220, "unit": "bar"}
